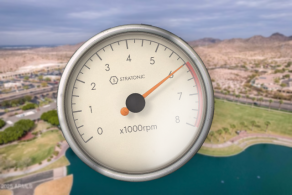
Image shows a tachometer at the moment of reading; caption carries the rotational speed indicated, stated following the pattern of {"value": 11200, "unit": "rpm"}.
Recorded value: {"value": 6000, "unit": "rpm"}
